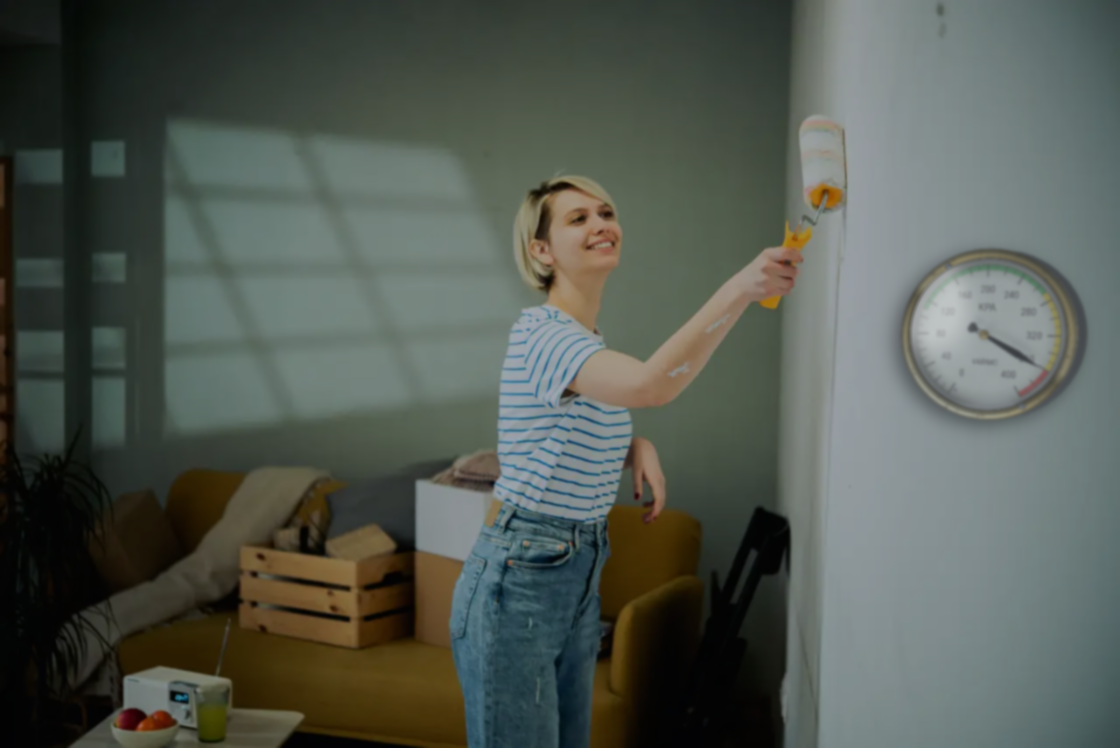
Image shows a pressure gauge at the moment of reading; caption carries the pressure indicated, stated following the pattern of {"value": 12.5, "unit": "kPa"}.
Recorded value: {"value": 360, "unit": "kPa"}
